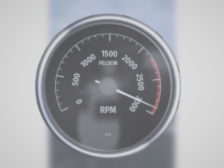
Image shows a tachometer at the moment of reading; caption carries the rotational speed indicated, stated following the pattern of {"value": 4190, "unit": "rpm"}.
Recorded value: {"value": 2900, "unit": "rpm"}
